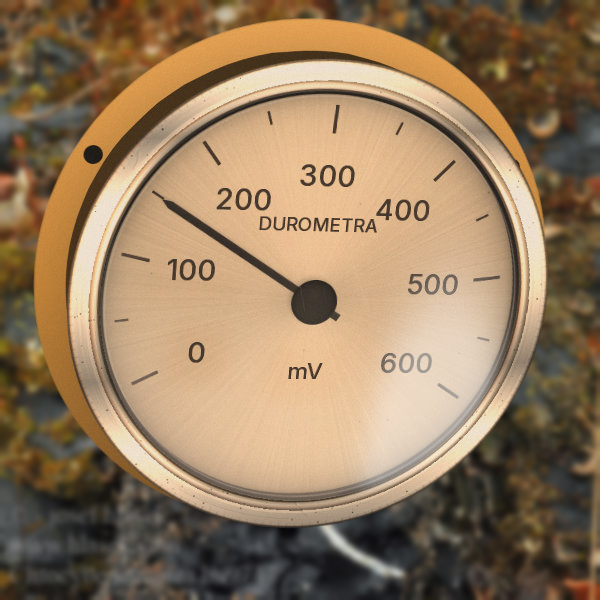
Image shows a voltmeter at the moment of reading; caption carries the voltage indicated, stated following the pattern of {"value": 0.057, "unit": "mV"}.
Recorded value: {"value": 150, "unit": "mV"}
